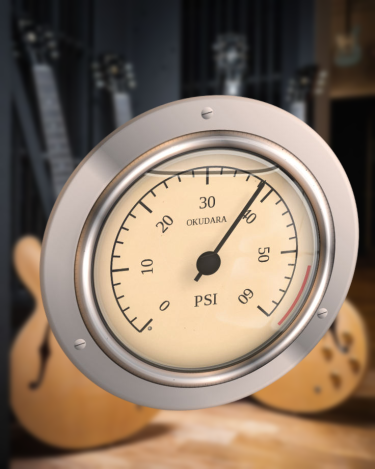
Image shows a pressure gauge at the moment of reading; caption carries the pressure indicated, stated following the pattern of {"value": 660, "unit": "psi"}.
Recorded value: {"value": 38, "unit": "psi"}
